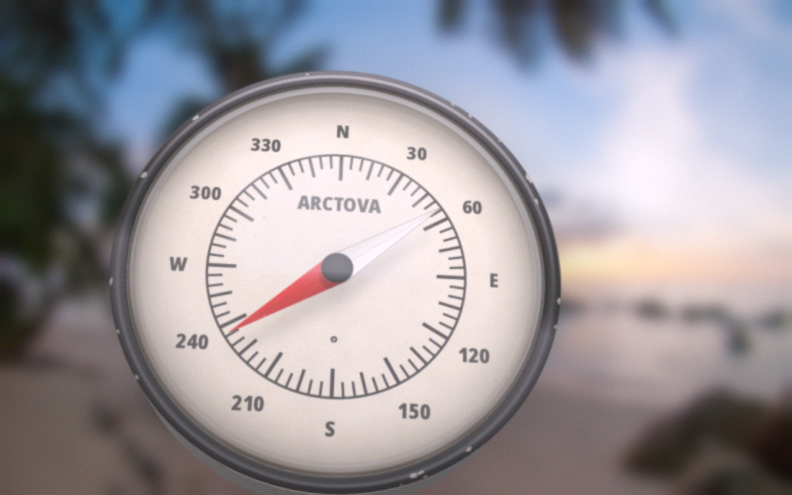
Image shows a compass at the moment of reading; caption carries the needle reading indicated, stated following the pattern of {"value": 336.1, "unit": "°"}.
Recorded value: {"value": 235, "unit": "°"}
